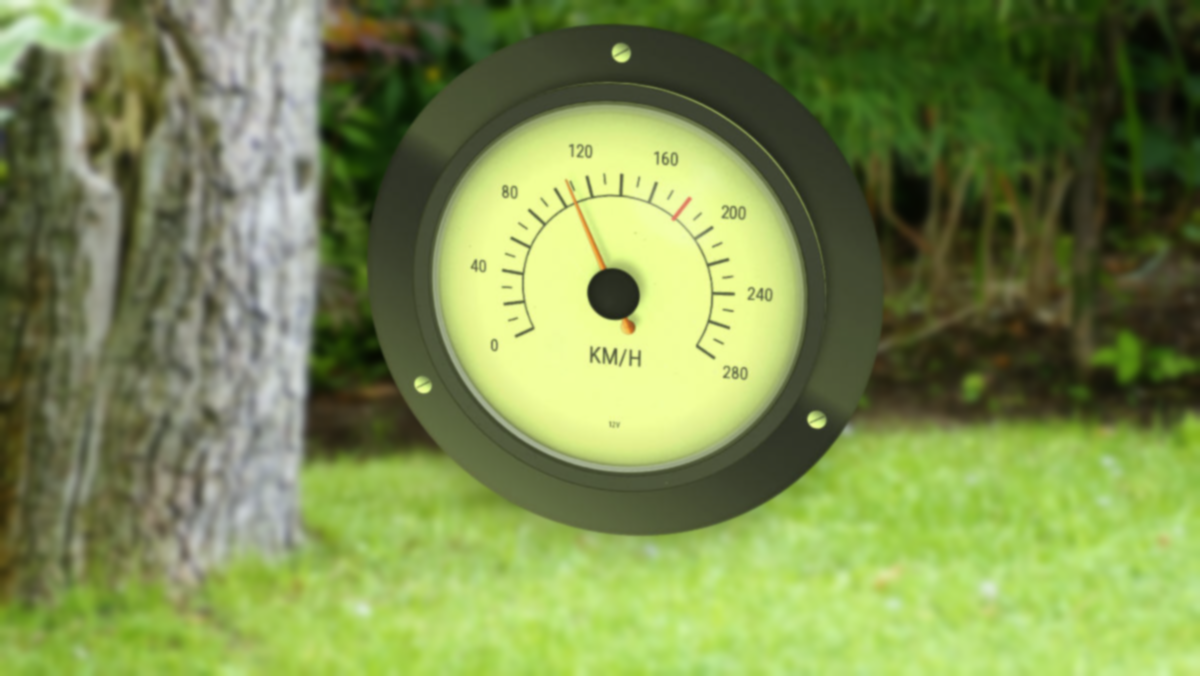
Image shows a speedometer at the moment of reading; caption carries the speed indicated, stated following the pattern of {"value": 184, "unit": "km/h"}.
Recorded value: {"value": 110, "unit": "km/h"}
